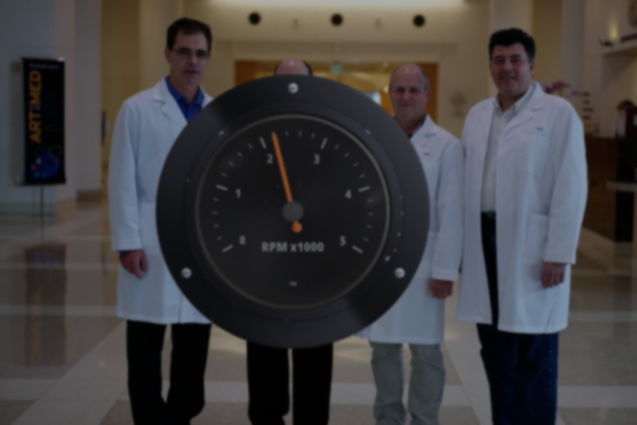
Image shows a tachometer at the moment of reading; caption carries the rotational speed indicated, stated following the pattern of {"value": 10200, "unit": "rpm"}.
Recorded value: {"value": 2200, "unit": "rpm"}
